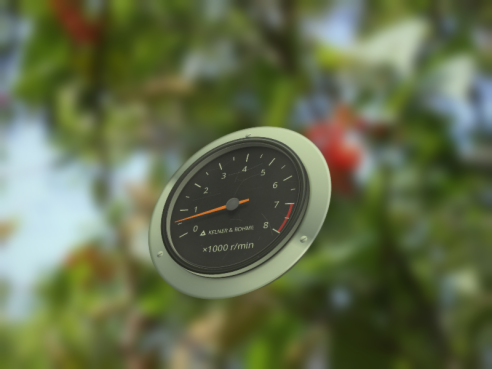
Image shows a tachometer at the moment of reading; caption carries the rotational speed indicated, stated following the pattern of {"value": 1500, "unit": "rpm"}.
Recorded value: {"value": 500, "unit": "rpm"}
